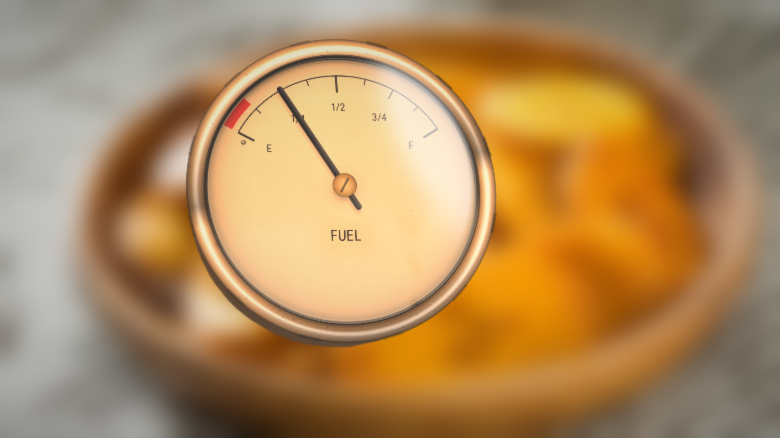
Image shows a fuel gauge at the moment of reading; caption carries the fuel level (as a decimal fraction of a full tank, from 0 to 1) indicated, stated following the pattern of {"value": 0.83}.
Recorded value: {"value": 0.25}
